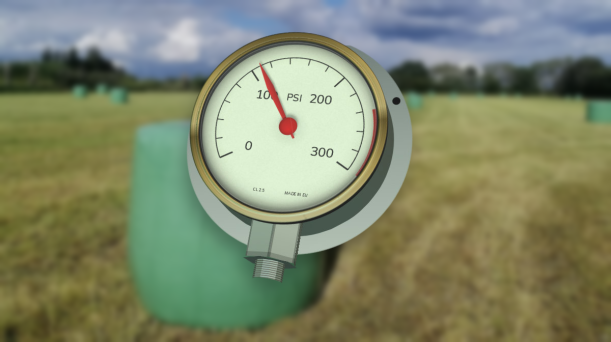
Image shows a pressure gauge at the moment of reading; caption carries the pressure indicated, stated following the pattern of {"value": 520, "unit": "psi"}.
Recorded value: {"value": 110, "unit": "psi"}
